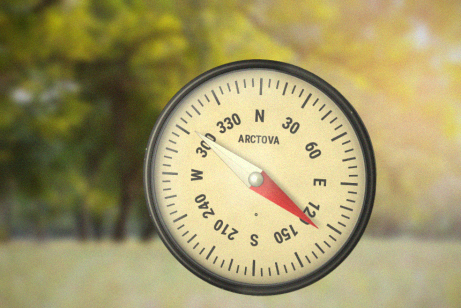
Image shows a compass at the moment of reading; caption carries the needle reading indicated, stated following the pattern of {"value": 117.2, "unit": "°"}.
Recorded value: {"value": 125, "unit": "°"}
